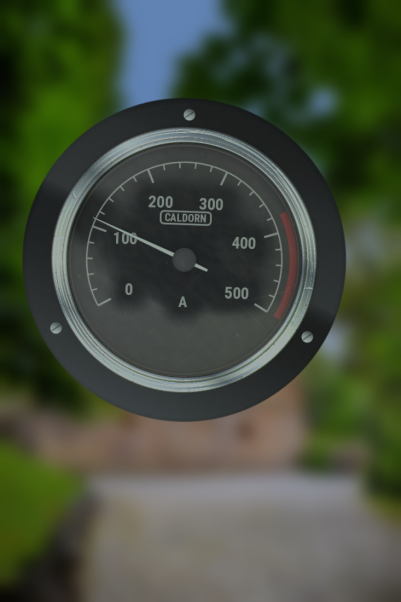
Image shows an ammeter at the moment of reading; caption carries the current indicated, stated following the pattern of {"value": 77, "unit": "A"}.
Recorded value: {"value": 110, "unit": "A"}
